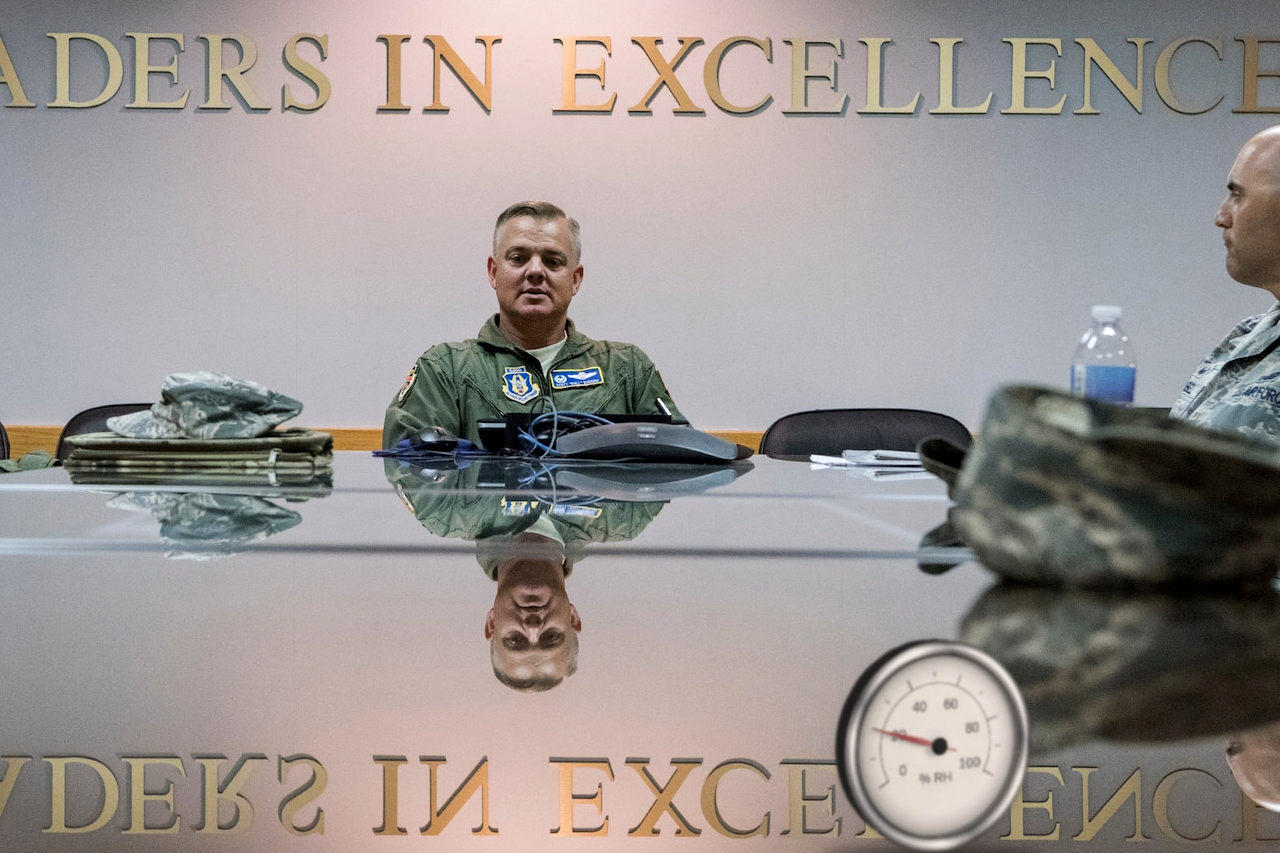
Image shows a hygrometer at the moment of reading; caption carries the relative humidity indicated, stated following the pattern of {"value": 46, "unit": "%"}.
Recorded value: {"value": 20, "unit": "%"}
